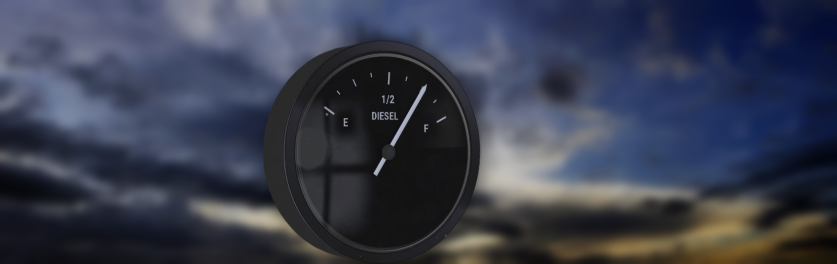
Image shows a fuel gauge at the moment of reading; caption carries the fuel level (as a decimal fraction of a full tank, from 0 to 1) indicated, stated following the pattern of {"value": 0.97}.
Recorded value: {"value": 0.75}
